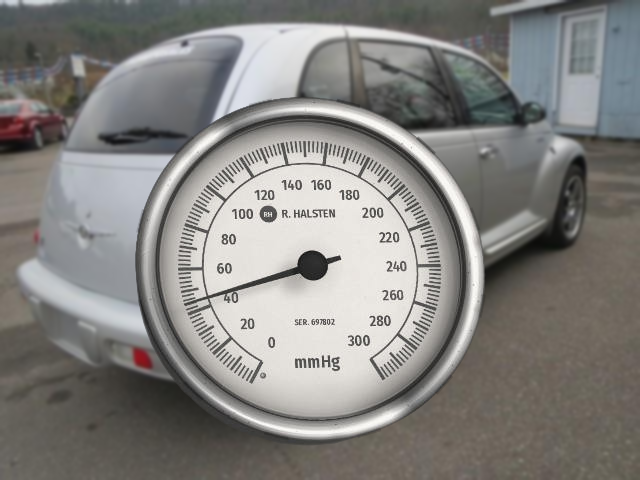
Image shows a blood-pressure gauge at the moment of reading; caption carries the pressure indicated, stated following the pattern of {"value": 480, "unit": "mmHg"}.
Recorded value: {"value": 44, "unit": "mmHg"}
